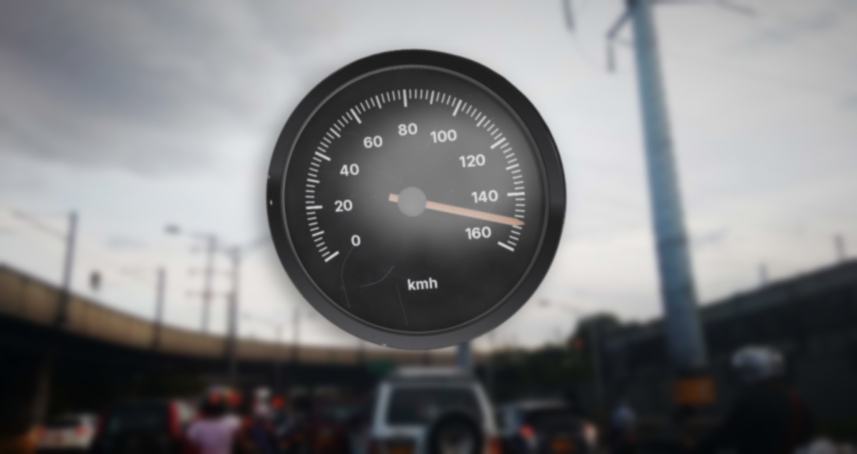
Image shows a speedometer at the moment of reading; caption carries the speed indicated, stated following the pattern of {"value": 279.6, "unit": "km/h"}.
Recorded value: {"value": 150, "unit": "km/h"}
